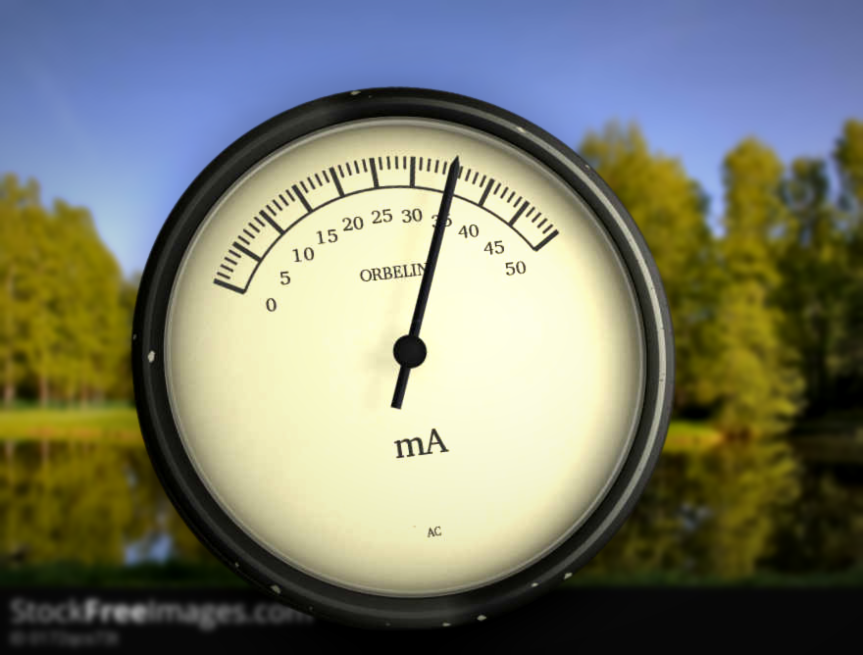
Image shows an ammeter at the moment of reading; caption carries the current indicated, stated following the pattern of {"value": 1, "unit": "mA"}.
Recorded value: {"value": 35, "unit": "mA"}
